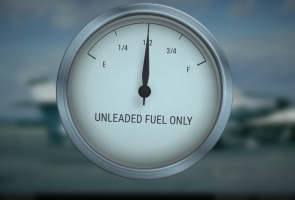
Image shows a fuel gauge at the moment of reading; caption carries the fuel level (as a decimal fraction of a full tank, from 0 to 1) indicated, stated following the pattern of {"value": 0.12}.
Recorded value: {"value": 0.5}
